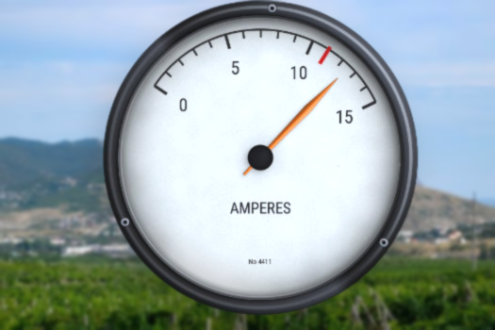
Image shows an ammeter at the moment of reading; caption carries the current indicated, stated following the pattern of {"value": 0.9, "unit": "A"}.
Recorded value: {"value": 12.5, "unit": "A"}
